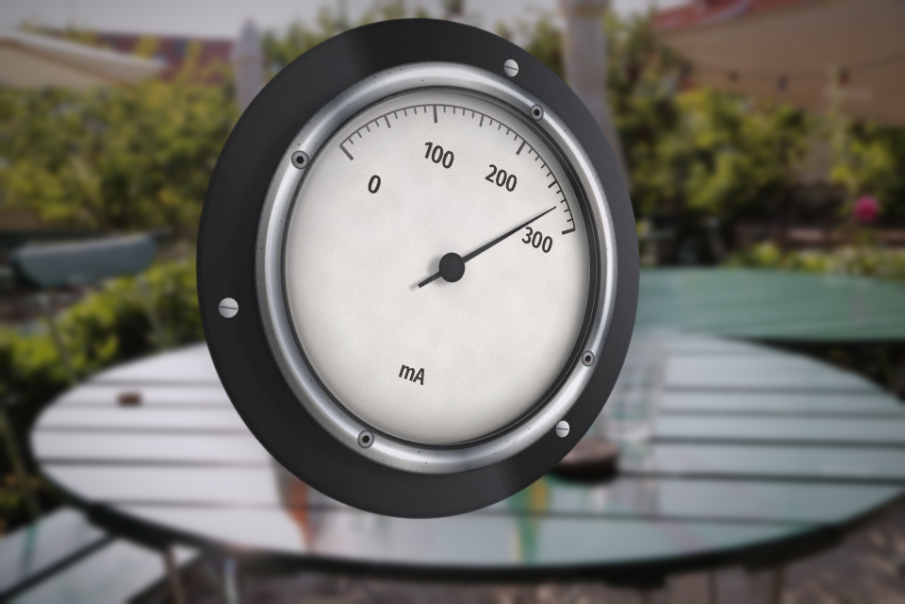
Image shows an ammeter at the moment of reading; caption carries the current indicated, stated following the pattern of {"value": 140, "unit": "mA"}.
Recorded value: {"value": 270, "unit": "mA"}
